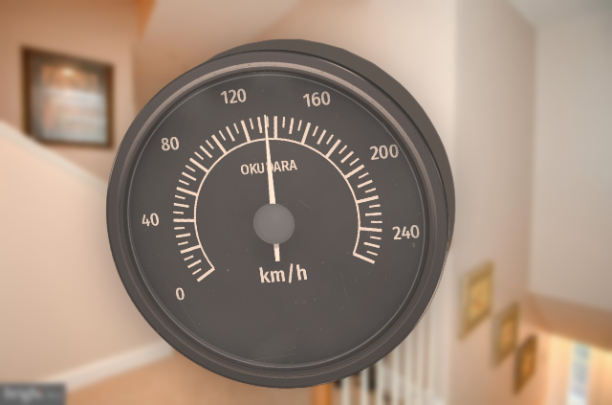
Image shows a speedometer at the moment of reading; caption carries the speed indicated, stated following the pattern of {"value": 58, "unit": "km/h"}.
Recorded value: {"value": 135, "unit": "km/h"}
